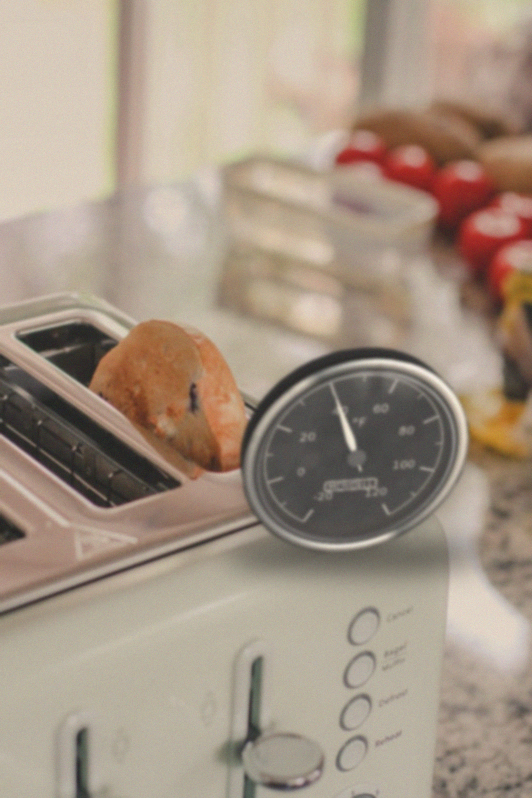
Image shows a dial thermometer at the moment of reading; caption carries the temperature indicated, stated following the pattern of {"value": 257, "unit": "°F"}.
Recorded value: {"value": 40, "unit": "°F"}
